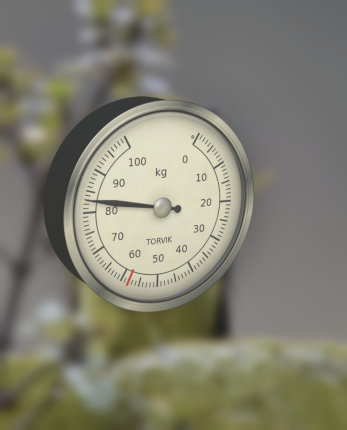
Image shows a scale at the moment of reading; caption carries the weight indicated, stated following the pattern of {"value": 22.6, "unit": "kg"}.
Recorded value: {"value": 83, "unit": "kg"}
